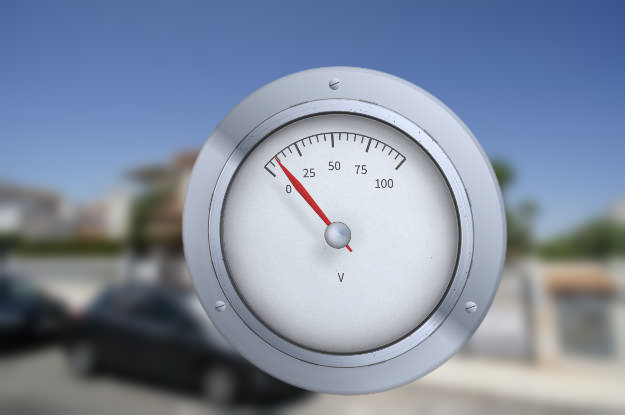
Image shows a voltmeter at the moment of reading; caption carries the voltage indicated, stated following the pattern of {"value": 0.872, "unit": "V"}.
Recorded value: {"value": 10, "unit": "V"}
